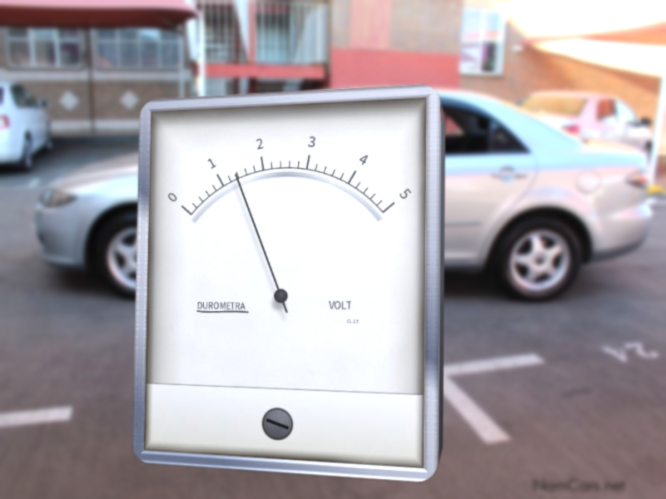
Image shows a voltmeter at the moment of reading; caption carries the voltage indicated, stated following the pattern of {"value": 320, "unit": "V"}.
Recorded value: {"value": 1.4, "unit": "V"}
